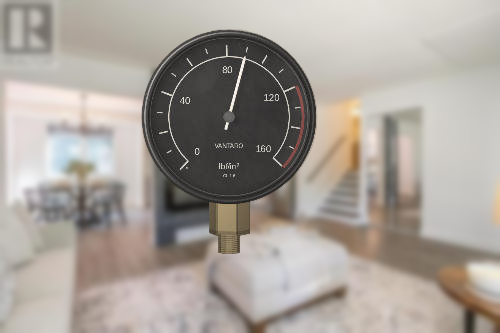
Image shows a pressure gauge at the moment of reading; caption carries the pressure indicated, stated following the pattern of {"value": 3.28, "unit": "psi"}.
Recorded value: {"value": 90, "unit": "psi"}
